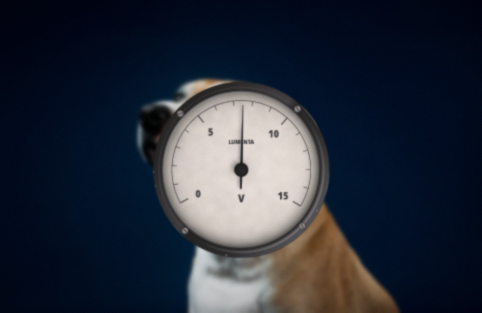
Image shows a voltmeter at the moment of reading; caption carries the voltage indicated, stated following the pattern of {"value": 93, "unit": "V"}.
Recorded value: {"value": 7.5, "unit": "V"}
